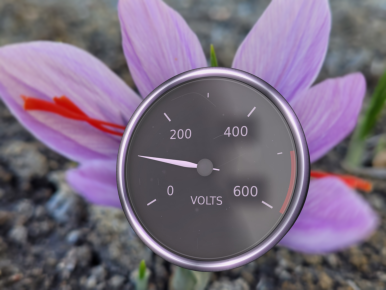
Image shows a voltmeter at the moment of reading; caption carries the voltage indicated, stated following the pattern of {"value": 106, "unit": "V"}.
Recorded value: {"value": 100, "unit": "V"}
